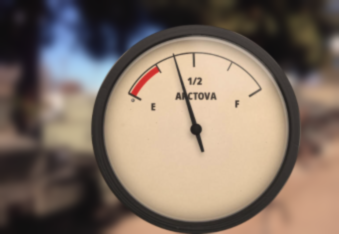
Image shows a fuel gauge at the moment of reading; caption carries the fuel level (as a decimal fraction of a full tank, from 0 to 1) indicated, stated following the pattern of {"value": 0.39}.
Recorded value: {"value": 0.375}
